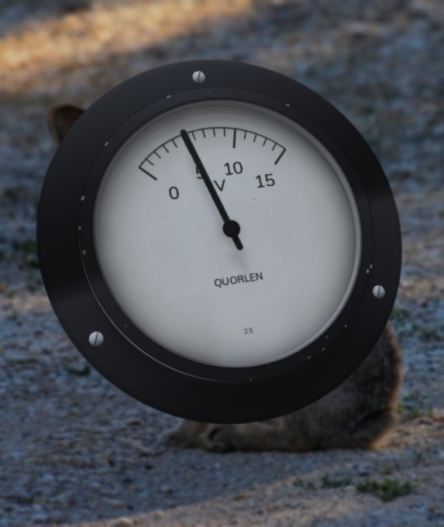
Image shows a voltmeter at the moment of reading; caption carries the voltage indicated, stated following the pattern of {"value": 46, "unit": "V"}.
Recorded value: {"value": 5, "unit": "V"}
